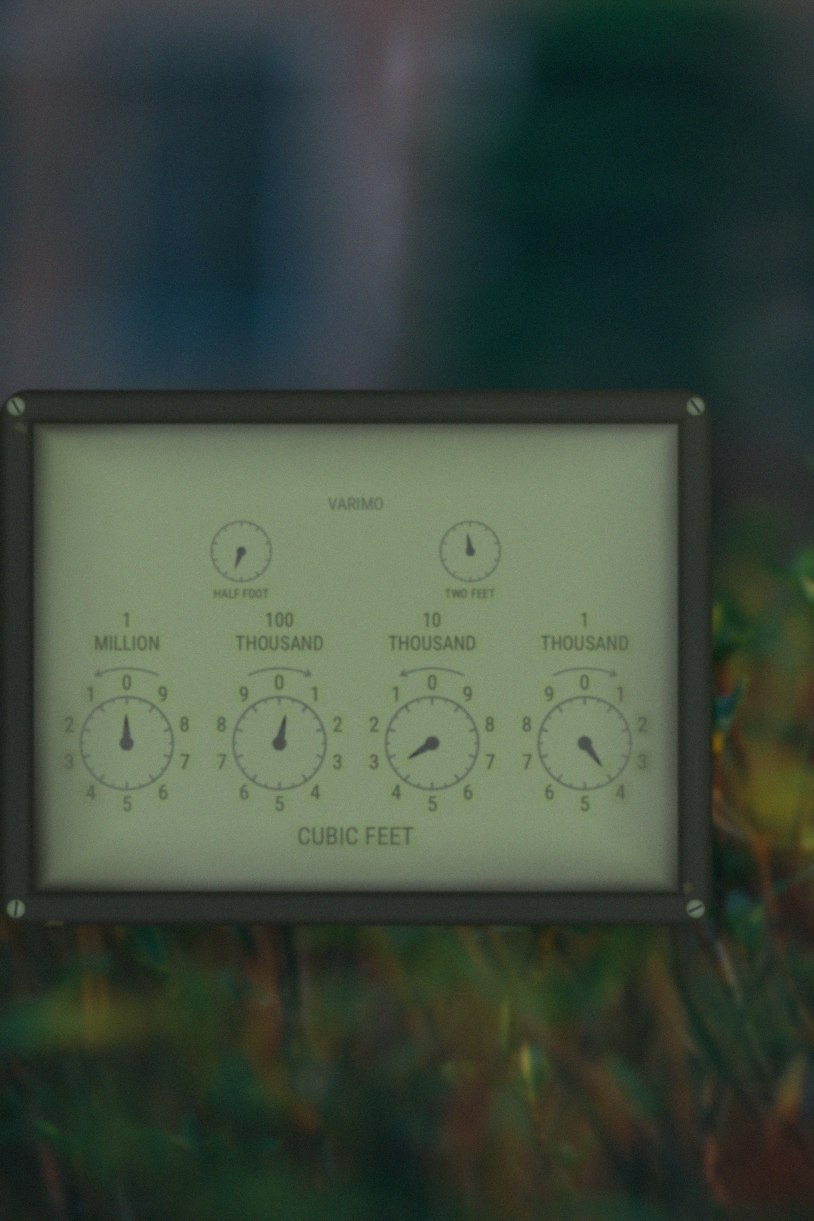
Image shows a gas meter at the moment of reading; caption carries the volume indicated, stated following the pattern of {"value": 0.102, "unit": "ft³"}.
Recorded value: {"value": 3400, "unit": "ft³"}
